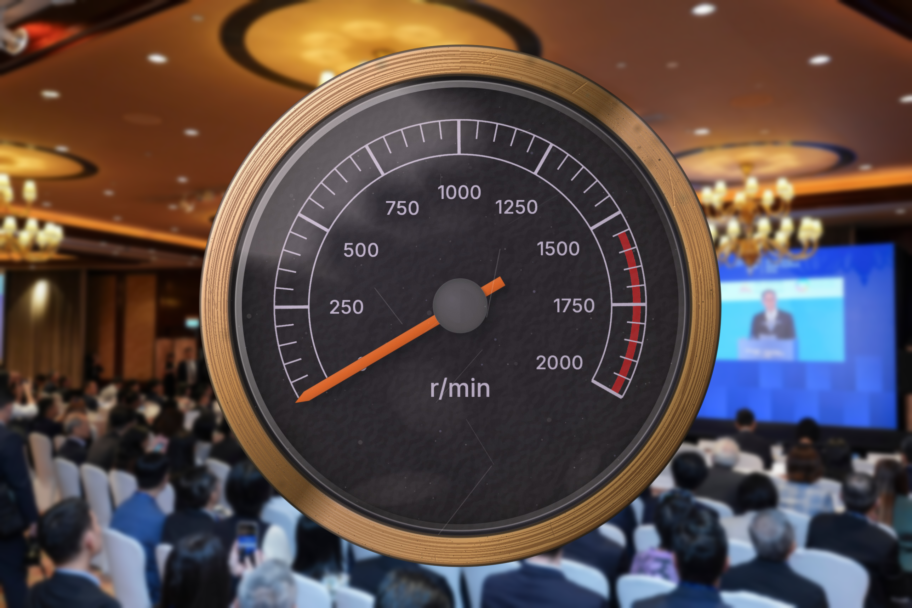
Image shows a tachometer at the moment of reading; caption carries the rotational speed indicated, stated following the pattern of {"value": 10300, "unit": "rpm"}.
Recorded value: {"value": 0, "unit": "rpm"}
